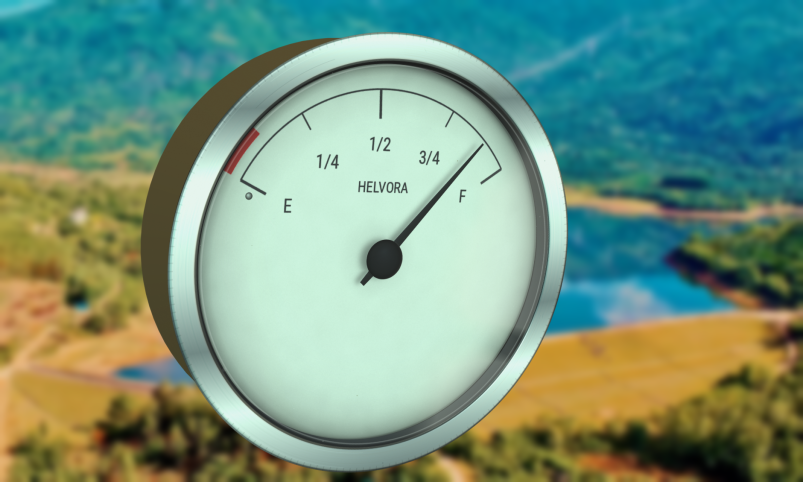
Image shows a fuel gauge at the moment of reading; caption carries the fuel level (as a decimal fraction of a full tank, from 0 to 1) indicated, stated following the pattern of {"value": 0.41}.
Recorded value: {"value": 0.875}
